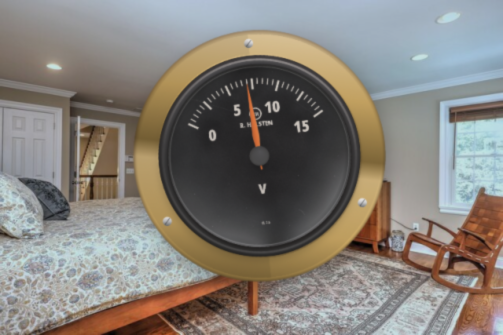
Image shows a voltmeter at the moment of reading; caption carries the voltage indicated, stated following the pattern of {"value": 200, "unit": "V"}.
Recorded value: {"value": 7, "unit": "V"}
